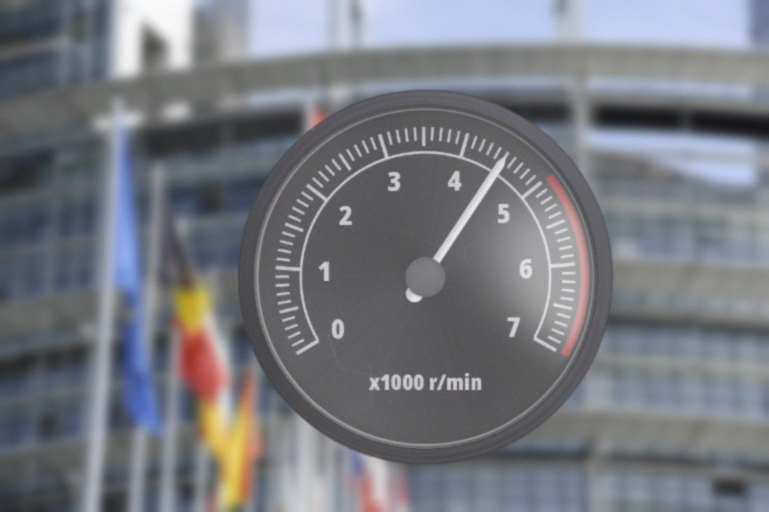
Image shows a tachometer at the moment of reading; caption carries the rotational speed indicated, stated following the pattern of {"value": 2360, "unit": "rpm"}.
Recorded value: {"value": 4500, "unit": "rpm"}
